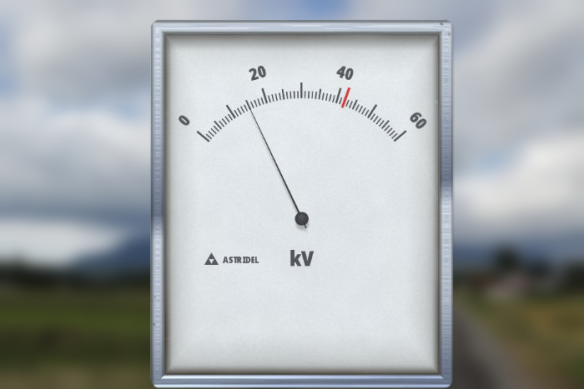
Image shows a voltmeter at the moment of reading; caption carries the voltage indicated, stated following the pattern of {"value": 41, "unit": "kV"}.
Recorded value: {"value": 15, "unit": "kV"}
